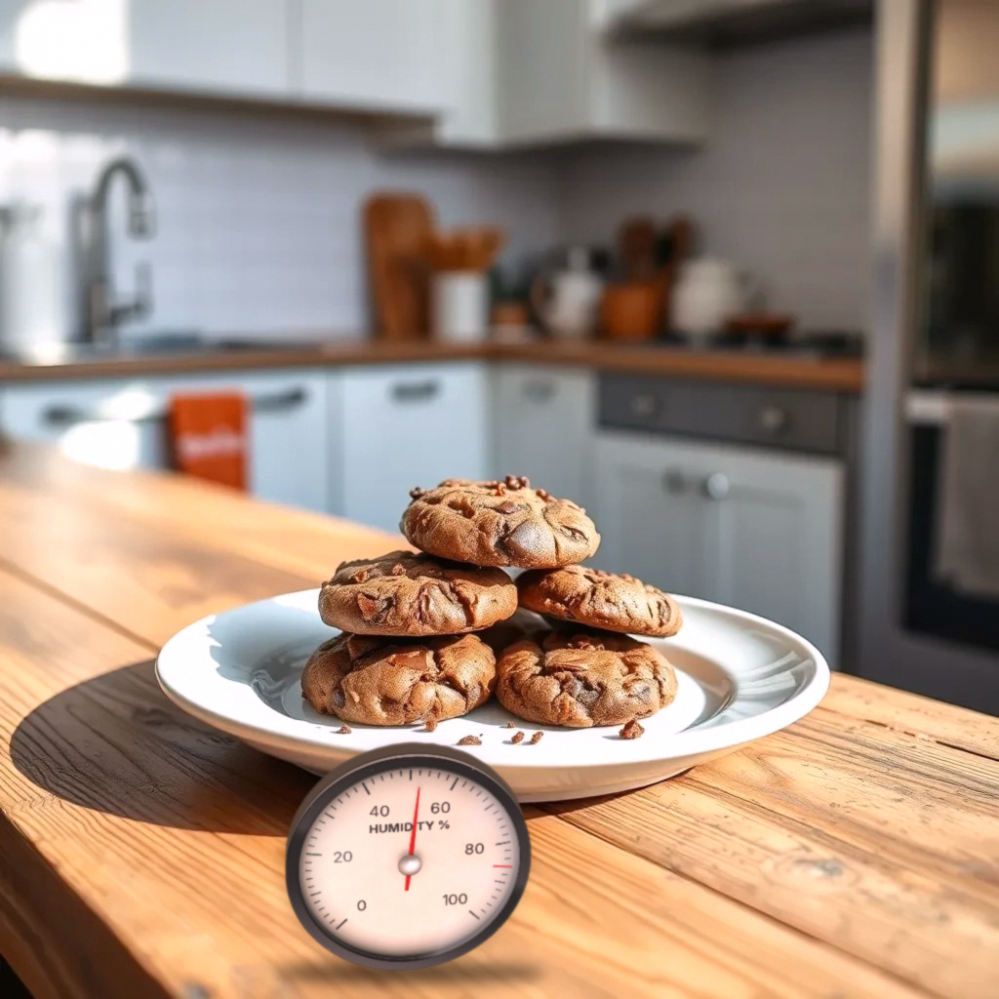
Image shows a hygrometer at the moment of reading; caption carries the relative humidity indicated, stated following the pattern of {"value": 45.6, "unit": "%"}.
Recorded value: {"value": 52, "unit": "%"}
